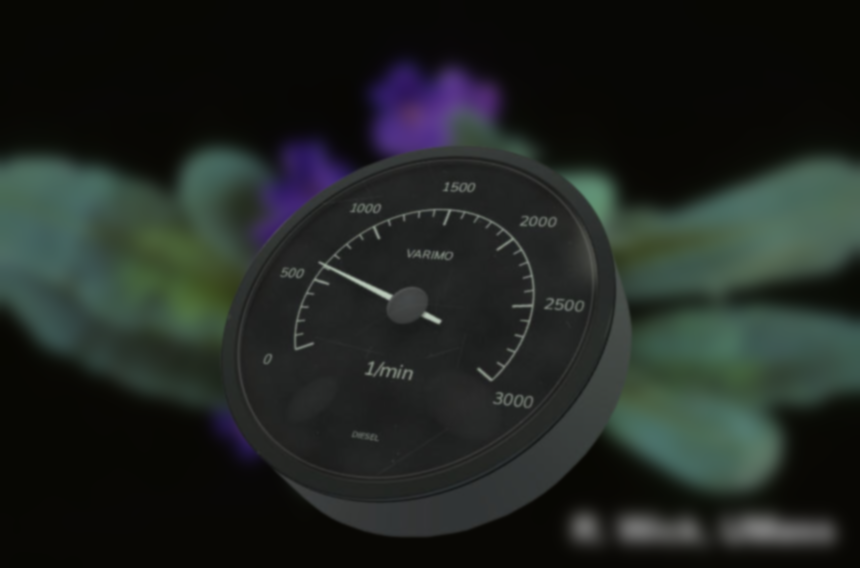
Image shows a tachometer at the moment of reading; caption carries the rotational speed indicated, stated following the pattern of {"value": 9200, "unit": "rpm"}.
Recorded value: {"value": 600, "unit": "rpm"}
